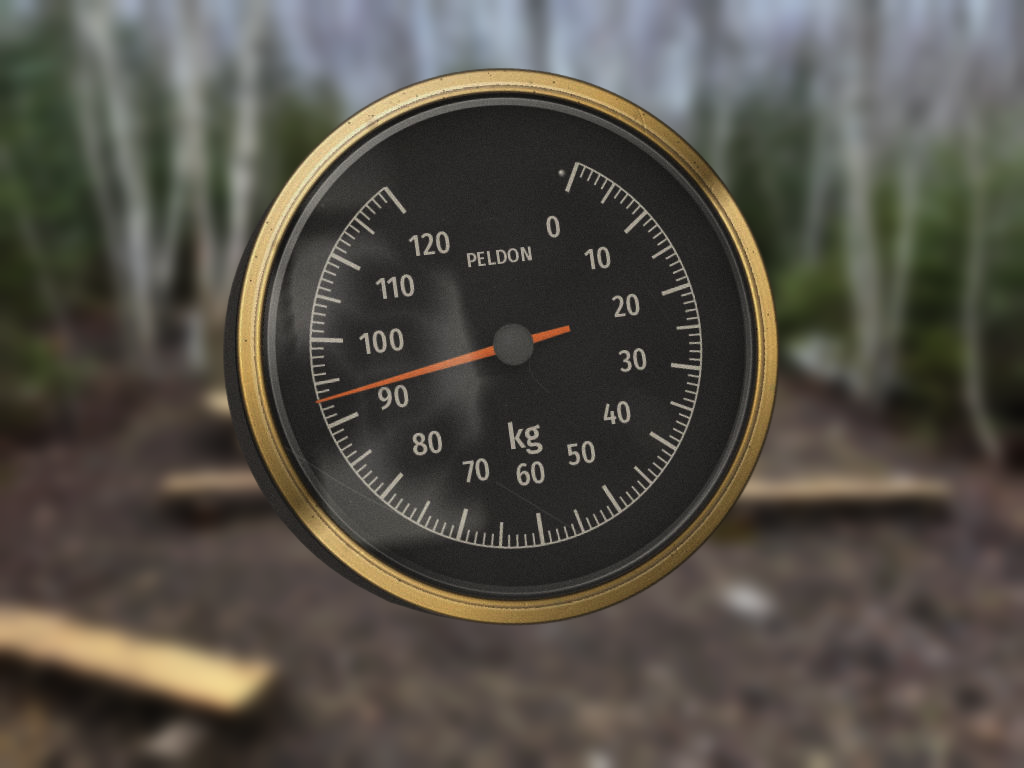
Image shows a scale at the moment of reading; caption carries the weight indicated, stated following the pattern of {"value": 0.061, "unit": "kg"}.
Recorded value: {"value": 93, "unit": "kg"}
